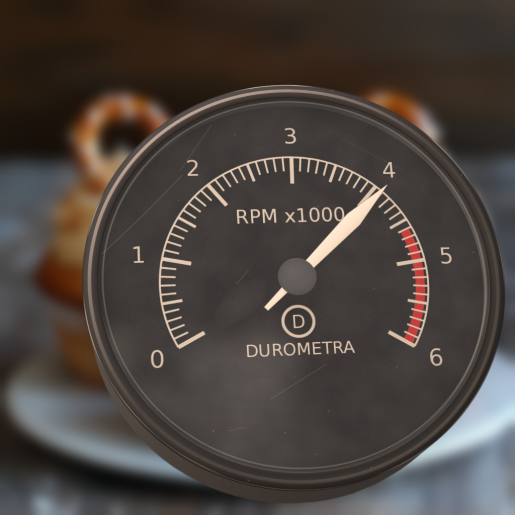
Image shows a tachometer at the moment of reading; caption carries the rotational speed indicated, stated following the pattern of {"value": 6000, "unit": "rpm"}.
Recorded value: {"value": 4100, "unit": "rpm"}
